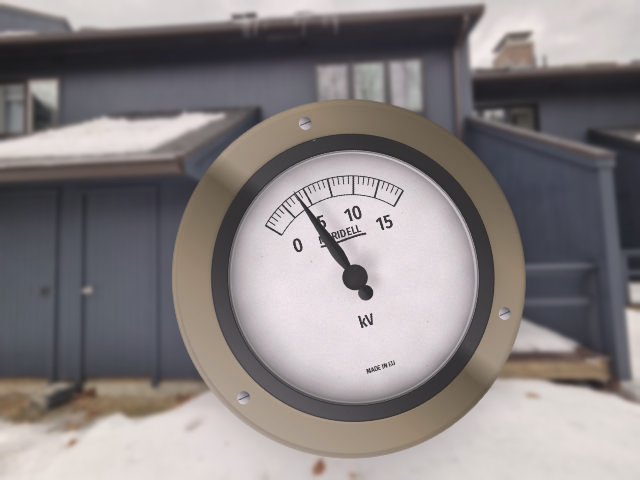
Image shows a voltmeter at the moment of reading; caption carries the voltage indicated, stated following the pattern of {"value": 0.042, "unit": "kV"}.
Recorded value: {"value": 4, "unit": "kV"}
